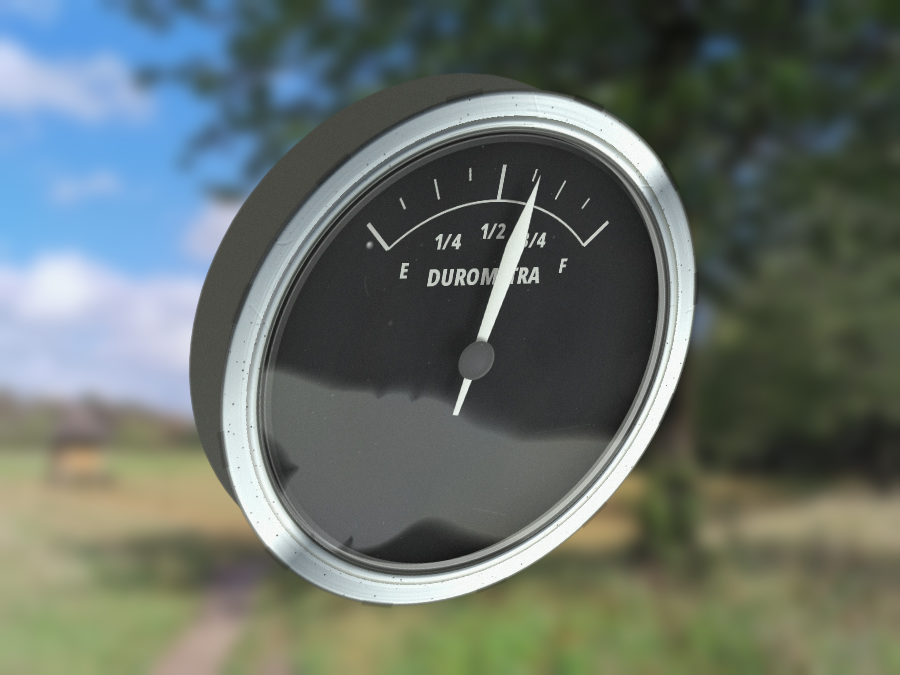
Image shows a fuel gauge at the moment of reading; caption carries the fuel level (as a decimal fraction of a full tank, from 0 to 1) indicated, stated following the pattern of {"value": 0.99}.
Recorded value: {"value": 0.625}
